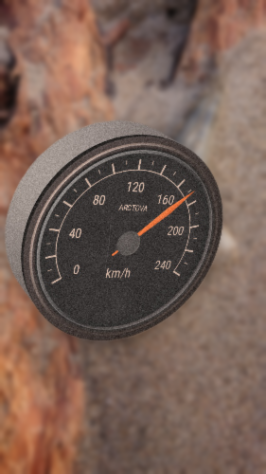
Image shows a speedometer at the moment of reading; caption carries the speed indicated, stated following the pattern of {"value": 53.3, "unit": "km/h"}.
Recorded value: {"value": 170, "unit": "km/h"}
